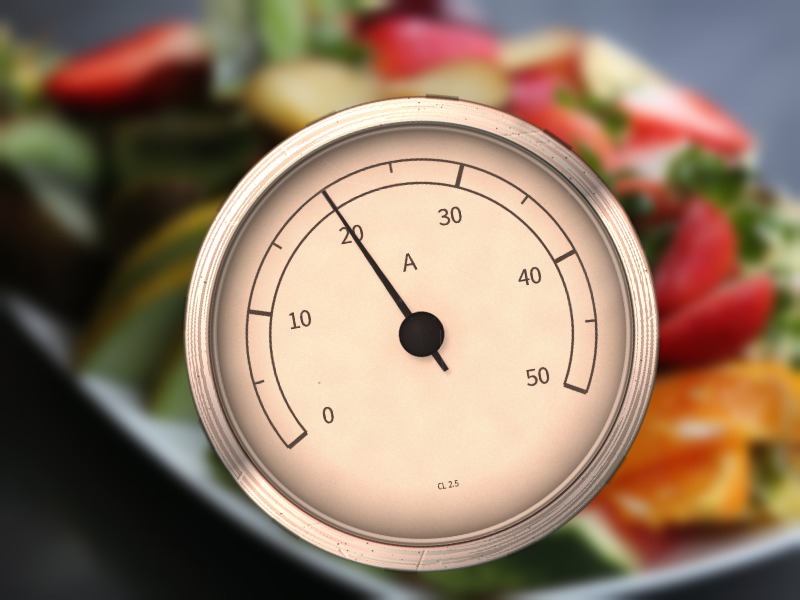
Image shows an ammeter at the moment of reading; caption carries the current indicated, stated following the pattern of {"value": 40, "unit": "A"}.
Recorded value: {"value": 20, "unit": "A"}
